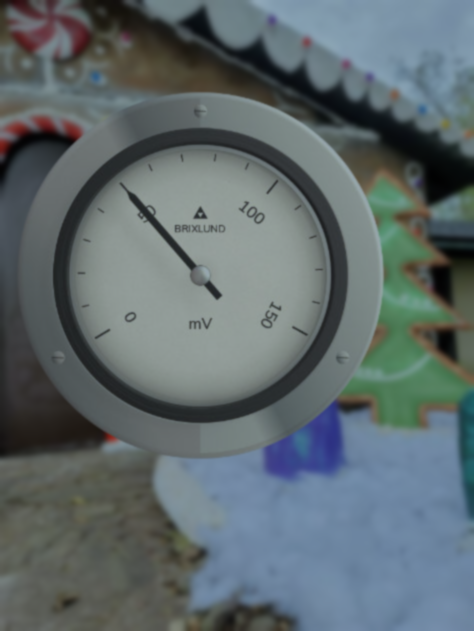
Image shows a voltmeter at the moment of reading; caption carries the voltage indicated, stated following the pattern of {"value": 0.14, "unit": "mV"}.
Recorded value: {"value": 50, "unit": "mV"}
